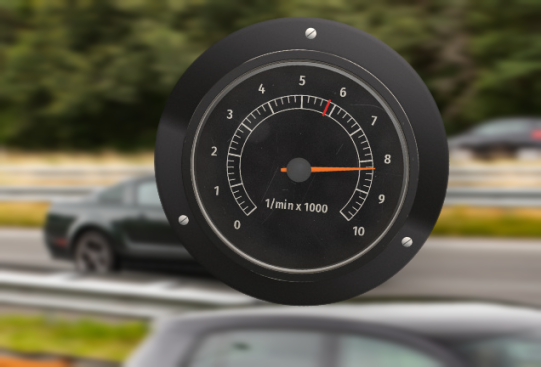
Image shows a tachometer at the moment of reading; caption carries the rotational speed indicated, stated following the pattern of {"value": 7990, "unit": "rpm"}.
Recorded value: {"value": 8200, "unit": "rpm"}
